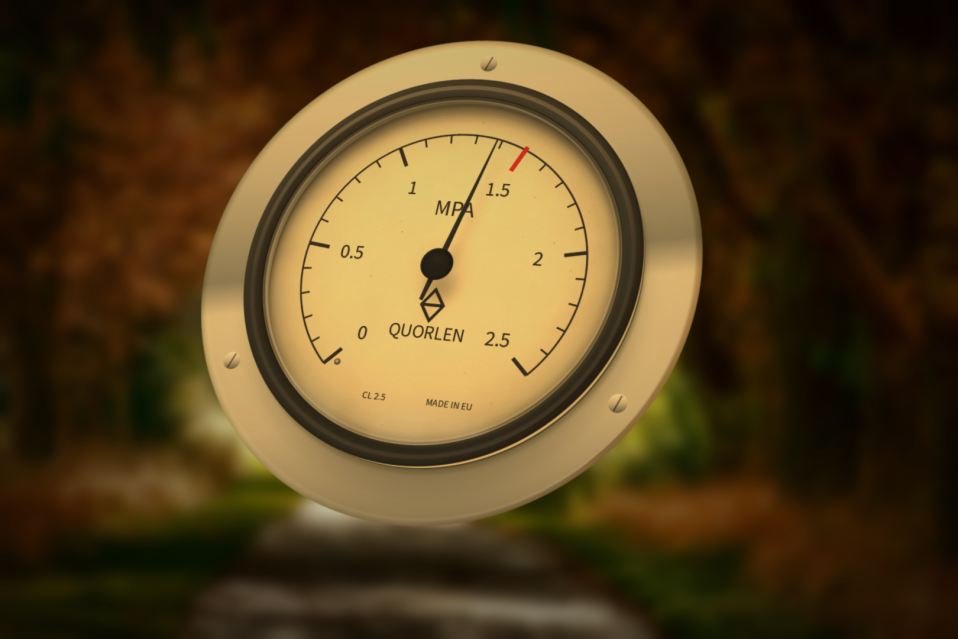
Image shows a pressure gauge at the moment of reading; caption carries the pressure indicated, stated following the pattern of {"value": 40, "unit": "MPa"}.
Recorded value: {"value": 1.4, "unit": "MPa"}
